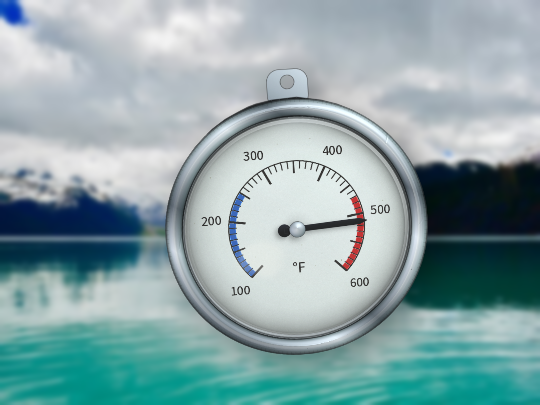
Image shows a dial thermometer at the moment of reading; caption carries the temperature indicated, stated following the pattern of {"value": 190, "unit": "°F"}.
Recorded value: {"value": 510, "unit": "°F"}
